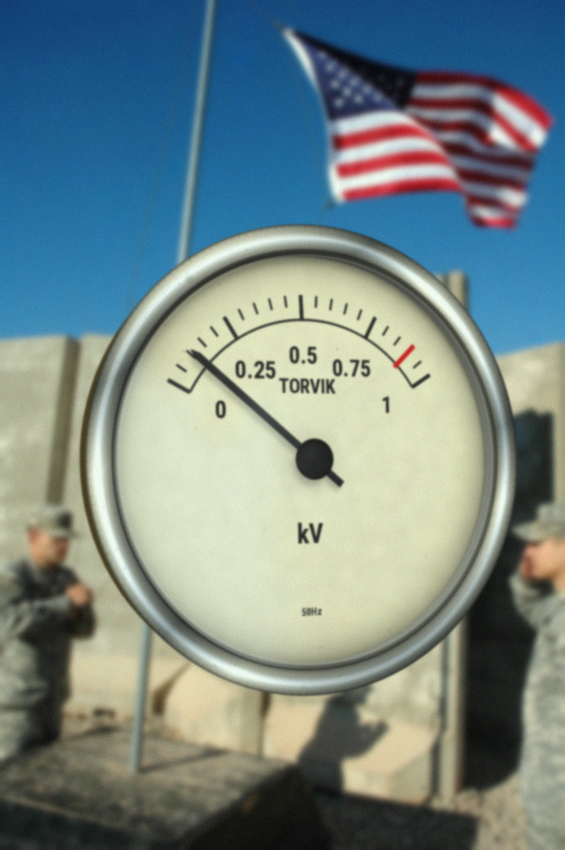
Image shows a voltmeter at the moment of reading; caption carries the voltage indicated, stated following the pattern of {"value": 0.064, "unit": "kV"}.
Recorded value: {"value": 0.1, "unit": "kV"}
